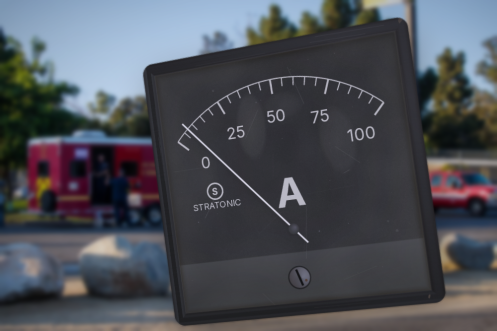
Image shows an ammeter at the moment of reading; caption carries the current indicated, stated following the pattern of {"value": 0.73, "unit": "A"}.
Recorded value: {"value": 7.5, "unit": "A"}
